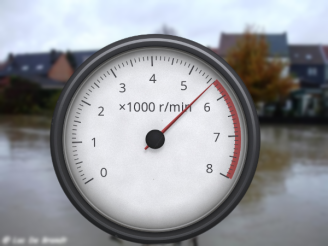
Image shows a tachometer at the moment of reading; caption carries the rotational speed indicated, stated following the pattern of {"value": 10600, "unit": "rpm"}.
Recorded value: {"value": 5600, "unit": "rpm"}
